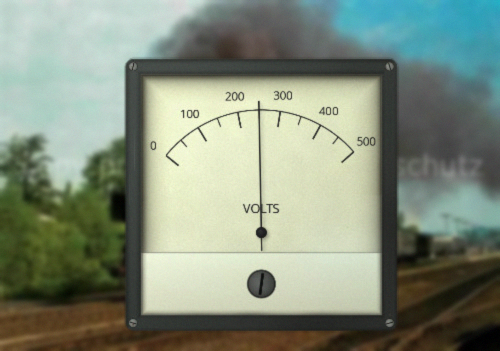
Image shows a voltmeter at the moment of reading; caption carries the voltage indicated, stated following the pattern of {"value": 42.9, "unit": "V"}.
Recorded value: {"value": 250, "unit": "V"}
